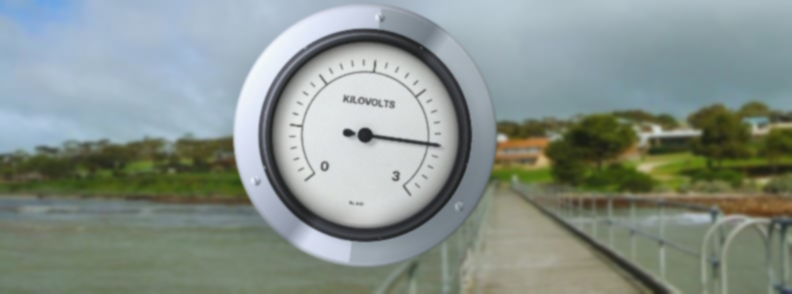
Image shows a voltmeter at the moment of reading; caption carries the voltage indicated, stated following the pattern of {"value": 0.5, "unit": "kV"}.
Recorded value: {"value": 2.5, "unit": "kV"}
